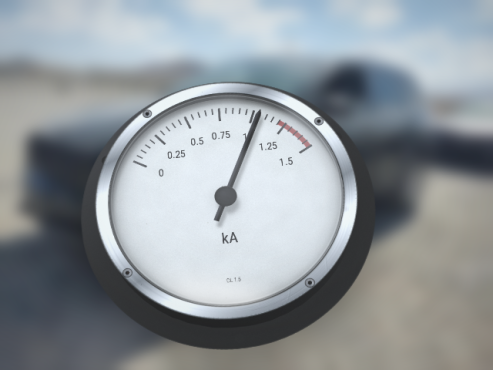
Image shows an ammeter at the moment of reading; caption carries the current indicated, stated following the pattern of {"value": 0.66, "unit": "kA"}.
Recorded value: {"value": 1.05, "unit": "kA"}
